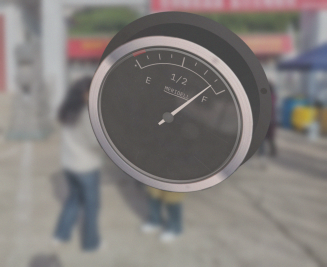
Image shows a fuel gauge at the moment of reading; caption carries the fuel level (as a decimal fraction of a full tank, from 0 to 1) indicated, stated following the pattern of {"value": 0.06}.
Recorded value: {"value": 0.875}
